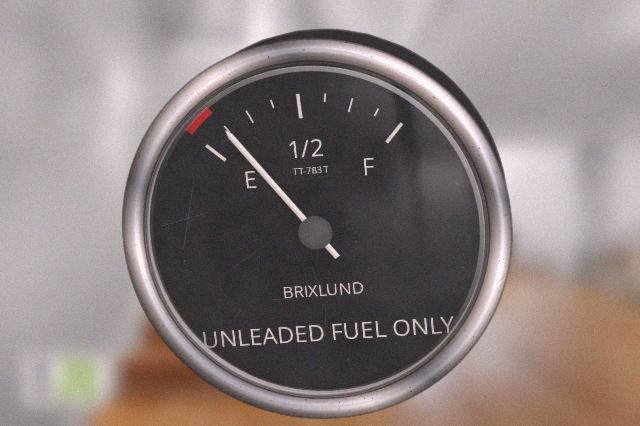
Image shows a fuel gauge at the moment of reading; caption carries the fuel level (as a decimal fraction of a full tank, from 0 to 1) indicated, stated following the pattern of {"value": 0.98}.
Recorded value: {"value": 0.125}
